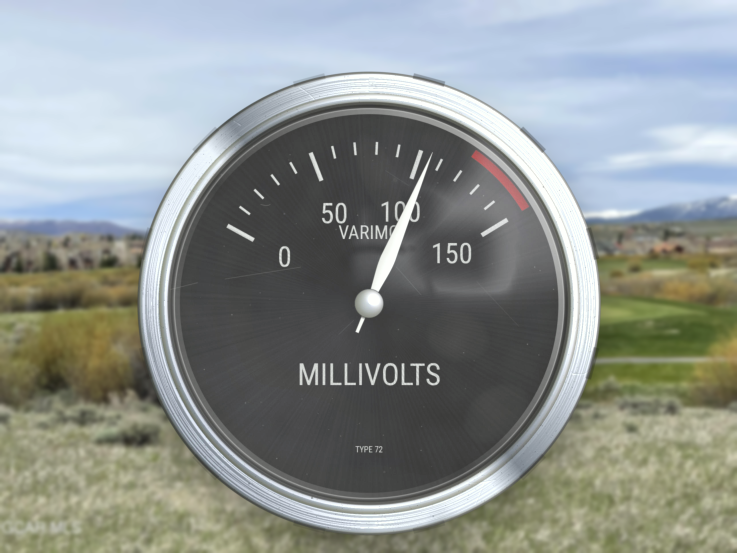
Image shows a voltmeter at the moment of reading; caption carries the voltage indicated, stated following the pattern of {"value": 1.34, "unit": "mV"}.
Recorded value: {"value": 105, "unit": "mV"}
